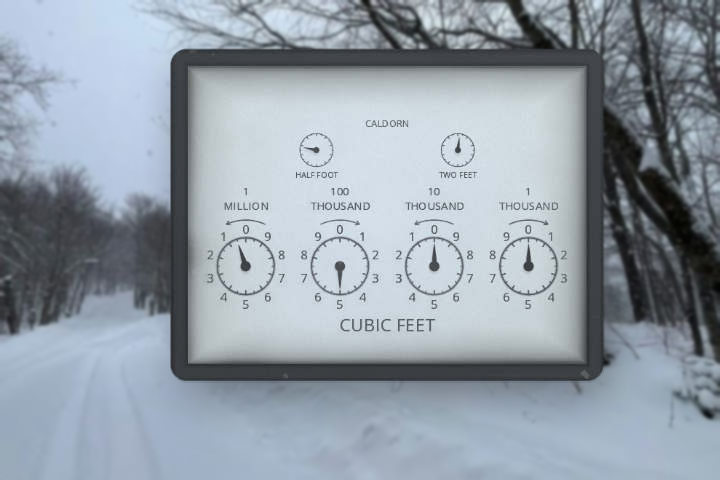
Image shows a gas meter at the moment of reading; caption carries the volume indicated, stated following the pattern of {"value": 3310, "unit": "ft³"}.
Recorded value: {"value": 50000, "unit": "ft³"}
